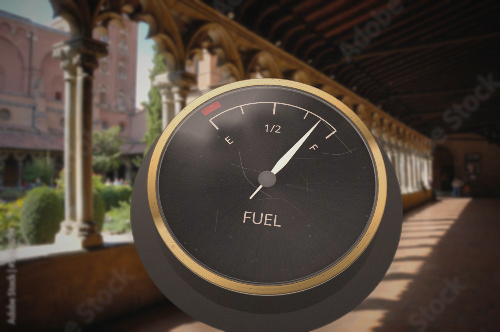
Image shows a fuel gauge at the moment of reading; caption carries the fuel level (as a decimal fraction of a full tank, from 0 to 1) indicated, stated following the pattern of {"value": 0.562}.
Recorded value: {"value": 0.875}
